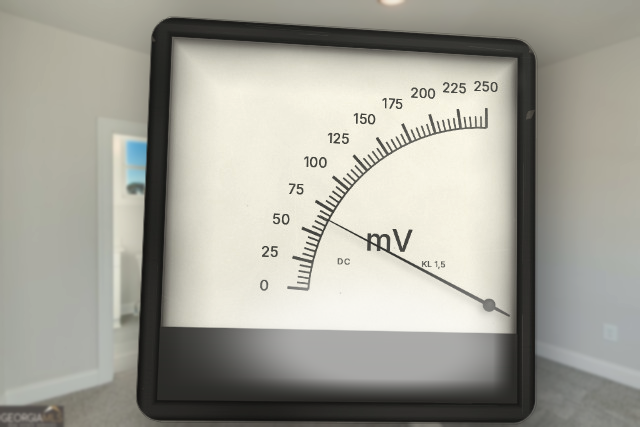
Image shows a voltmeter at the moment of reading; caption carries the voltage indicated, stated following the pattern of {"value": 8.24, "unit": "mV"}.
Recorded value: {"value": 65, "unit": "mV"}
